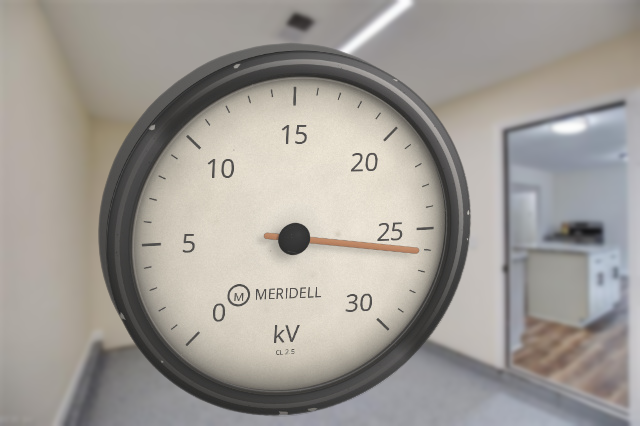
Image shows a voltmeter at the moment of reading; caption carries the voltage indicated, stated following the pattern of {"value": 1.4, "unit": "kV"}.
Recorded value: {"value": 26, "unit": "kV"}
